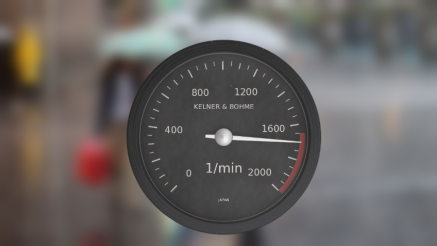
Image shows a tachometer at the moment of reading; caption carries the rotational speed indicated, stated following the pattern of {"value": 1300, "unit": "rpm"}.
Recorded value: {"value": 1700, "unit": "rpm"}
